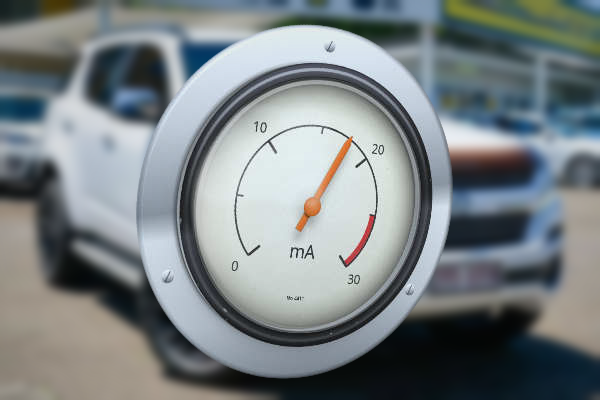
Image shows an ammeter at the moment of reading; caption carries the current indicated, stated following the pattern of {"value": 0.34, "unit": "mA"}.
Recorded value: {"value": 17.5, "unit": "mA"}
